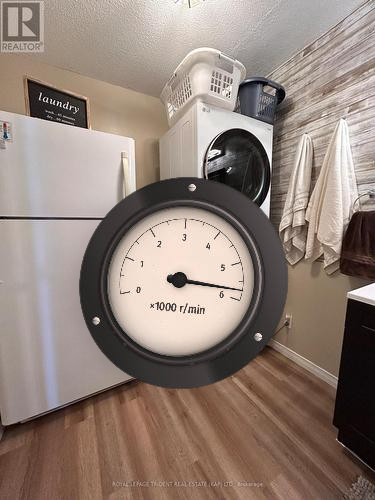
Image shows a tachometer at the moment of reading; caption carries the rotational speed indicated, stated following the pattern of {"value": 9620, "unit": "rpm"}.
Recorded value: {"value": 5750, "unit": "rpm"}
